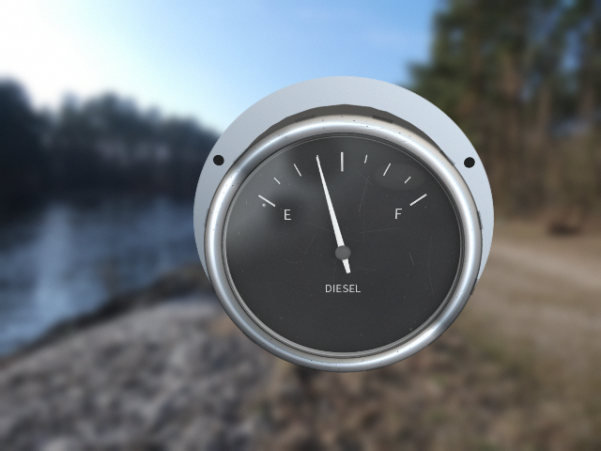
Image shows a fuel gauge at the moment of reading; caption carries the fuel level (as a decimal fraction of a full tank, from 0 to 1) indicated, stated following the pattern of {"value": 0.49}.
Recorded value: {"value": 0.375}
